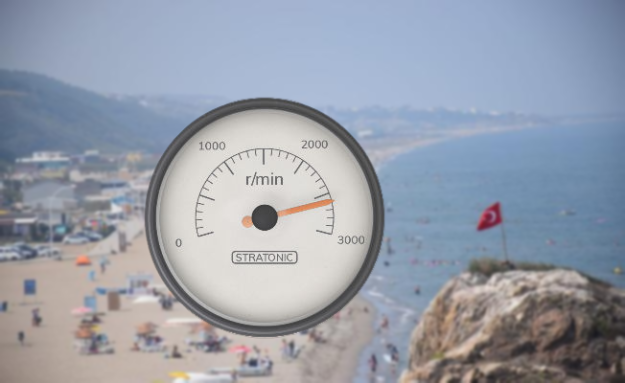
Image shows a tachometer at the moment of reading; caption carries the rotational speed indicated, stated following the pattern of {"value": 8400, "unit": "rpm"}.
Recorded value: {"value": 2600, "unit": "rpm"}
